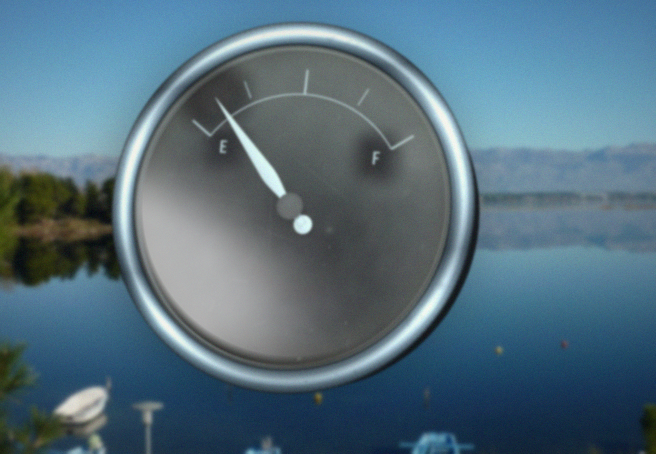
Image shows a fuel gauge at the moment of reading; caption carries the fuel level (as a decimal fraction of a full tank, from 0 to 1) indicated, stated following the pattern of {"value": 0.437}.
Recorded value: {"value": 0.125}
